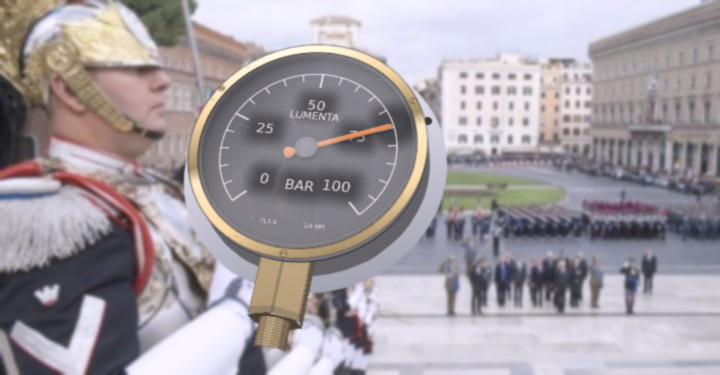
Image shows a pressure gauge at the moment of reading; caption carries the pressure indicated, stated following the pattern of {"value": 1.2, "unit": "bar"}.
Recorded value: {"value": 75, "unit": "bar"}
